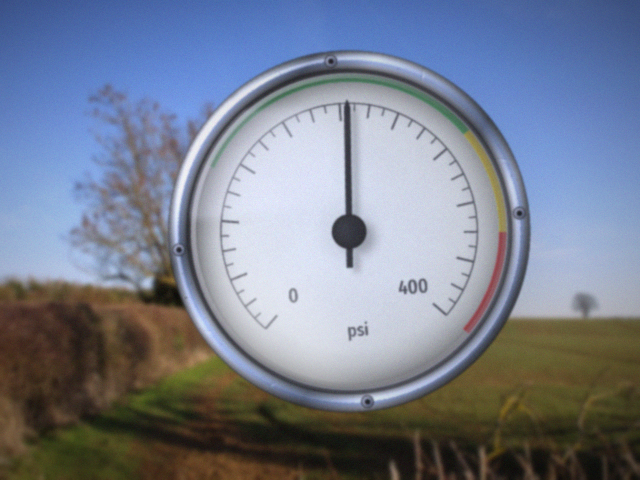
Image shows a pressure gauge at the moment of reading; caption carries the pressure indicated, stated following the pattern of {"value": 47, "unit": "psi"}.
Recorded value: {"value": 205, "unit": "psi"}
